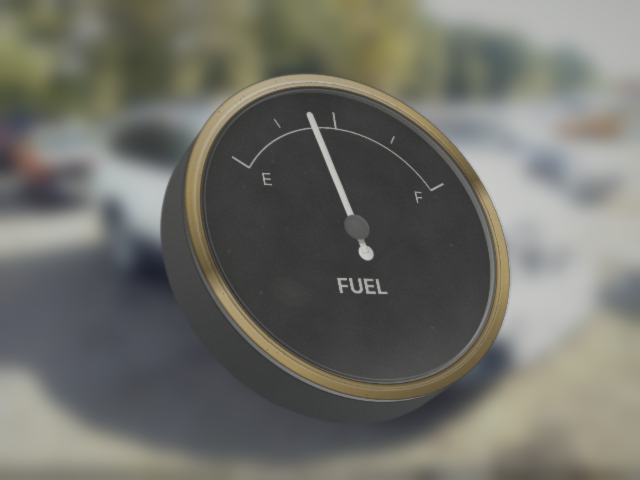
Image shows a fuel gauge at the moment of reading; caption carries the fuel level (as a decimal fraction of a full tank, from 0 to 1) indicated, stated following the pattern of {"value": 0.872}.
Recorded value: {"value": 0.375}
